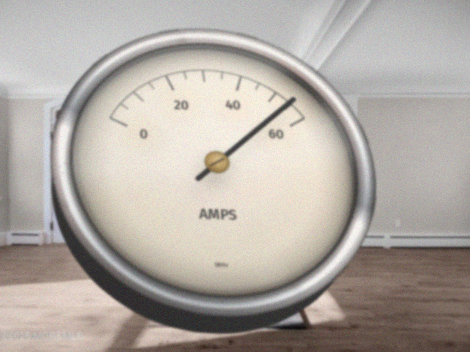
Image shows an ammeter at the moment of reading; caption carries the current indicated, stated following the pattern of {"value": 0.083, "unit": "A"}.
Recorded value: {"value": 55, "unit": "A"}
